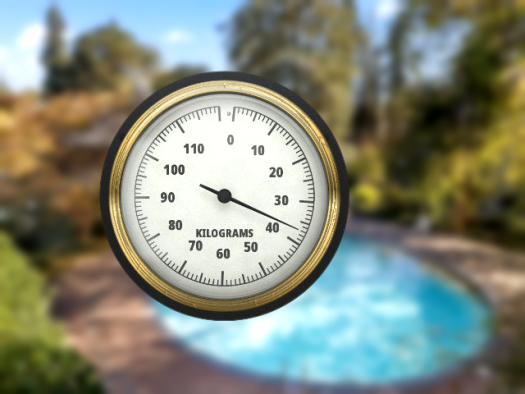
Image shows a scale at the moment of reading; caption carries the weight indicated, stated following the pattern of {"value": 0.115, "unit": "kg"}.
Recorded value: {"value": 37, "unit": "kg"}
